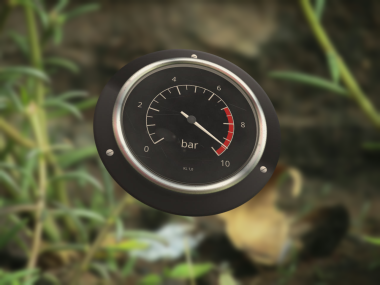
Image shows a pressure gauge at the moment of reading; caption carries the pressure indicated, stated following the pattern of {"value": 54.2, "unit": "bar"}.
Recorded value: {"value": 9.5, "unit": "bar"}
